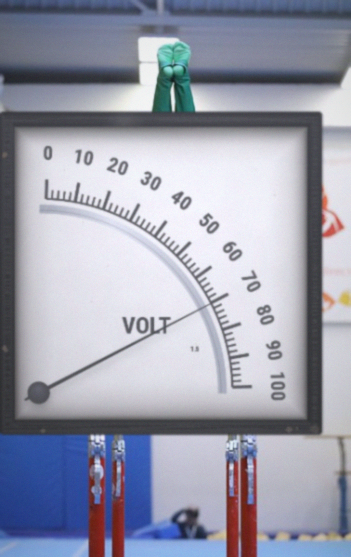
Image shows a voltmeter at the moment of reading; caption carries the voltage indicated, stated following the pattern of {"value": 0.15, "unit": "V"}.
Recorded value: {"value": 70, "unit": "V"}
